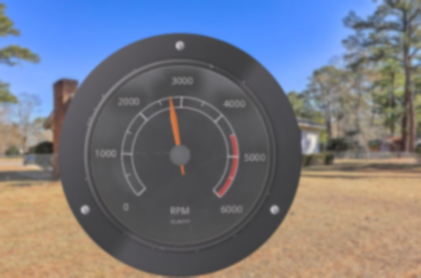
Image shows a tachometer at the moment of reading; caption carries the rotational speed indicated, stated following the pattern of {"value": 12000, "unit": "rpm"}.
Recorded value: {"value": 2750, "unit": "rpm"}
